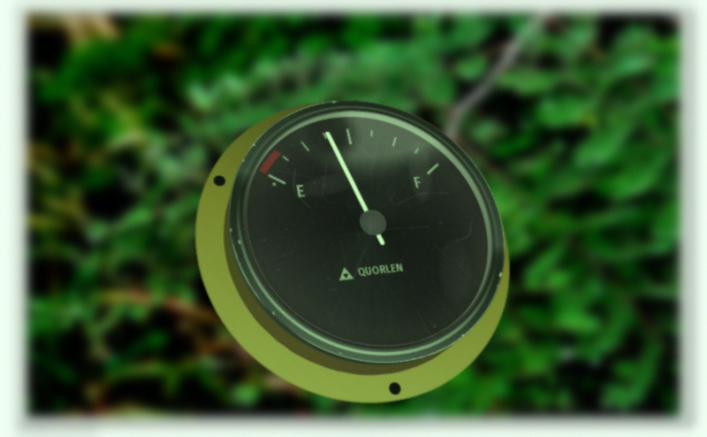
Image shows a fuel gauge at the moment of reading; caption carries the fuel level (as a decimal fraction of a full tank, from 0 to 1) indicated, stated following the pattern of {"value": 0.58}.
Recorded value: {"value": 0.375}
